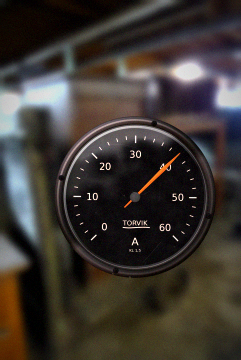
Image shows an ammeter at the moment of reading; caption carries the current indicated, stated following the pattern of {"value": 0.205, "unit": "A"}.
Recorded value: {"value": 40, "unit": "A"}
